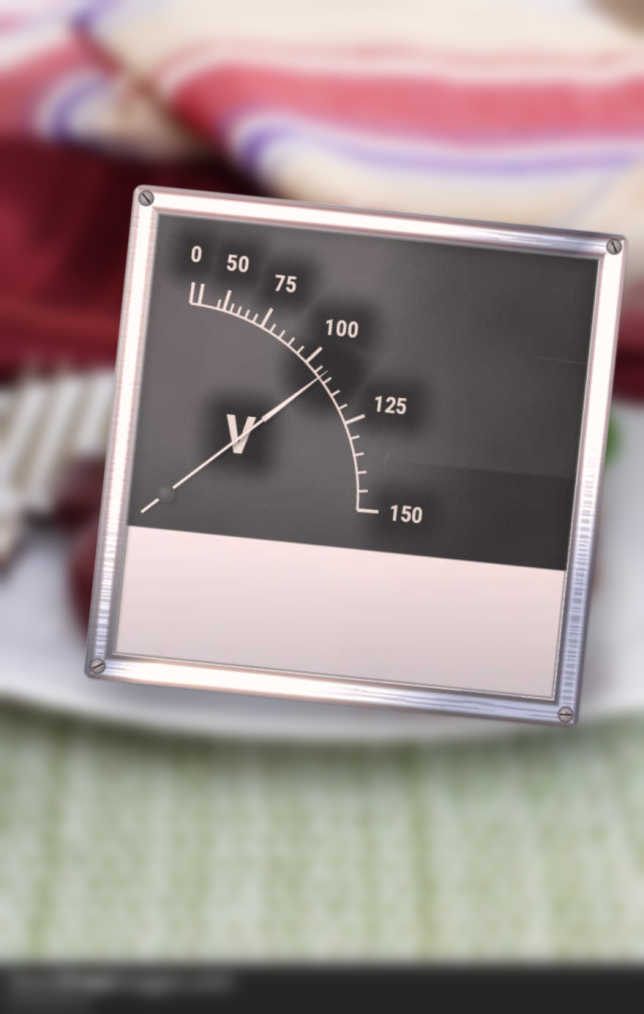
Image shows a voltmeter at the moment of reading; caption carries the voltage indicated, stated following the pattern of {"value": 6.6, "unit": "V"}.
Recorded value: {"value": 107.5, "unit": "V"}
